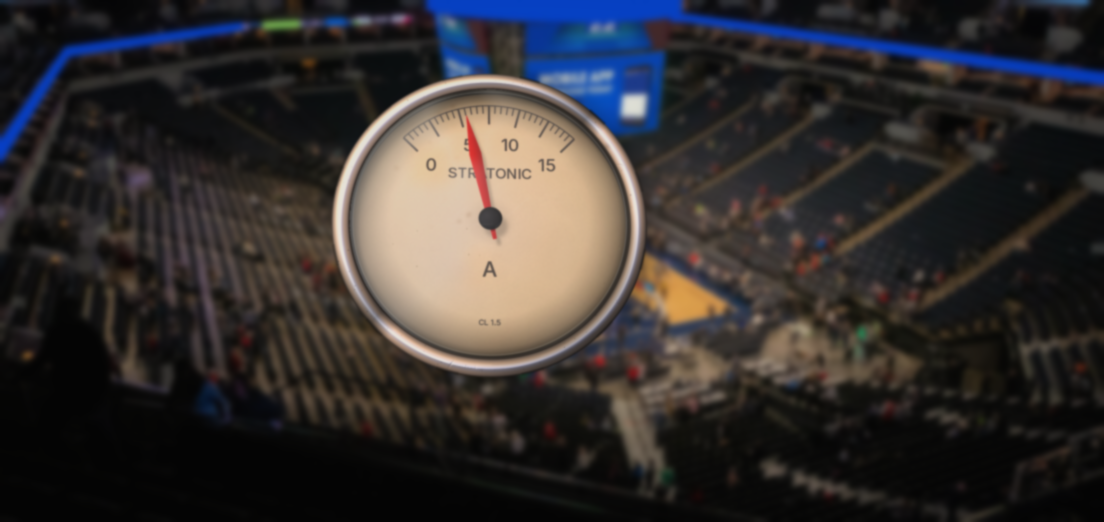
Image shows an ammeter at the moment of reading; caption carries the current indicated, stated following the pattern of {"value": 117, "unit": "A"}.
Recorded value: {"value": 5.5, "unit": "A"}
